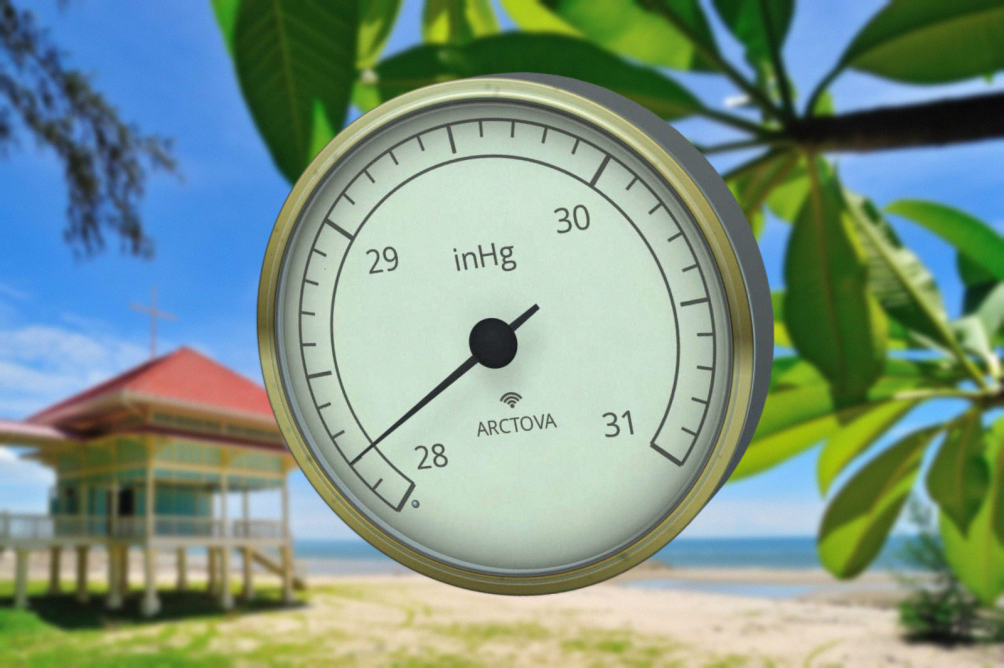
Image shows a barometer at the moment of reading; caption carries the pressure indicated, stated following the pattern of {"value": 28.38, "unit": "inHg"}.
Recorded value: {"value": 28.2, "unit": "inHg"}
